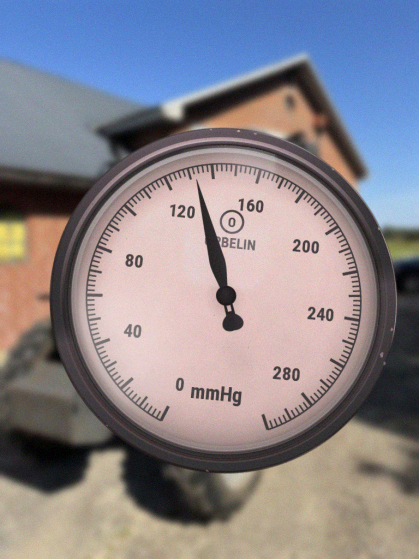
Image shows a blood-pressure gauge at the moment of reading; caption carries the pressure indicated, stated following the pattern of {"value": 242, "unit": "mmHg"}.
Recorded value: {"value": 132, "unit": "mmHg"}
